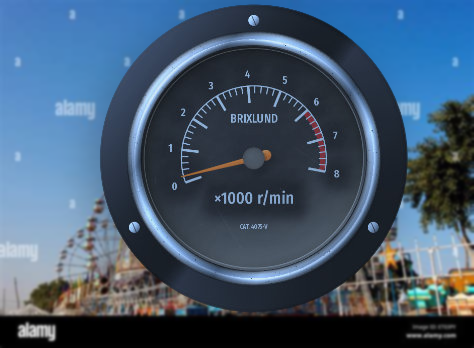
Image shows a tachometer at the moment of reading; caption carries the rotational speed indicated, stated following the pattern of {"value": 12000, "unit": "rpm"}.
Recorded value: {"value": 200, "unit": "rpm"}
